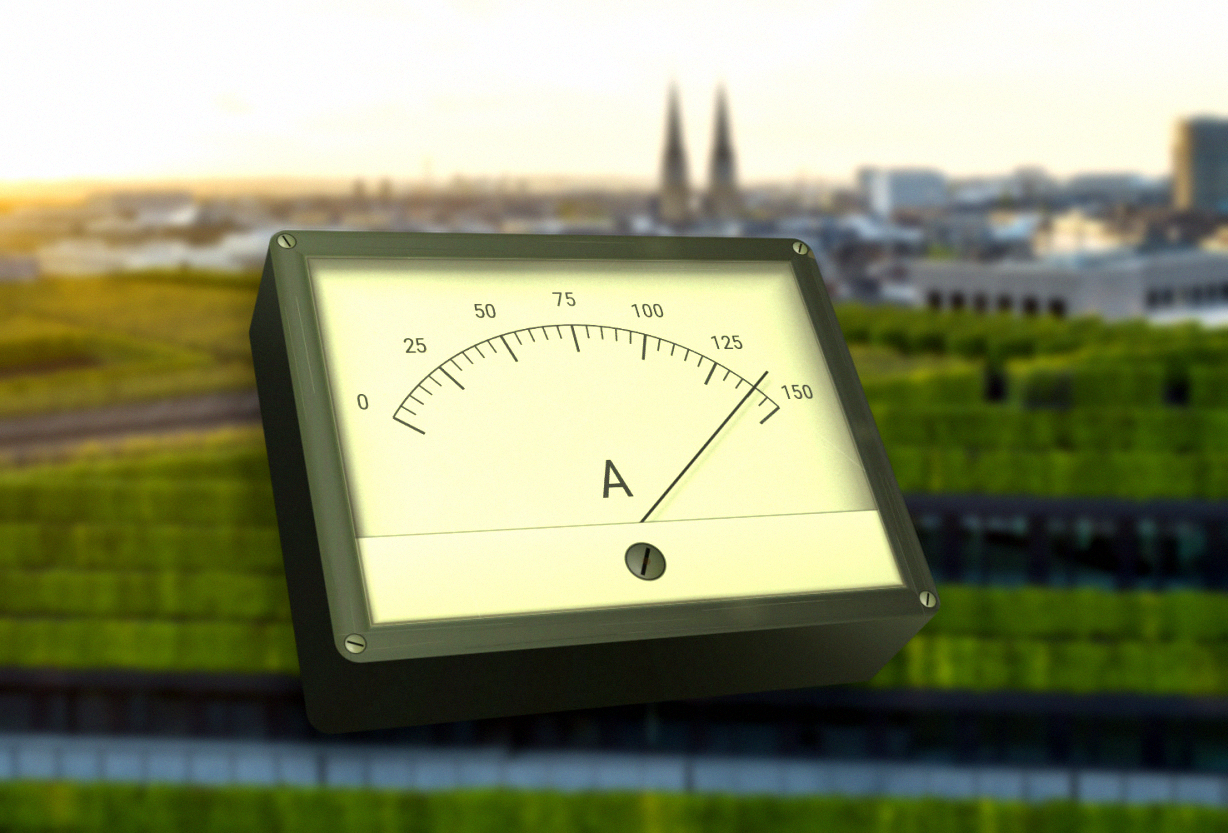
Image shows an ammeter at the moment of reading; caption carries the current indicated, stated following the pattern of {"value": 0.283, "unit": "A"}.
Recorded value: {"value": 140, "unit": "A"}
